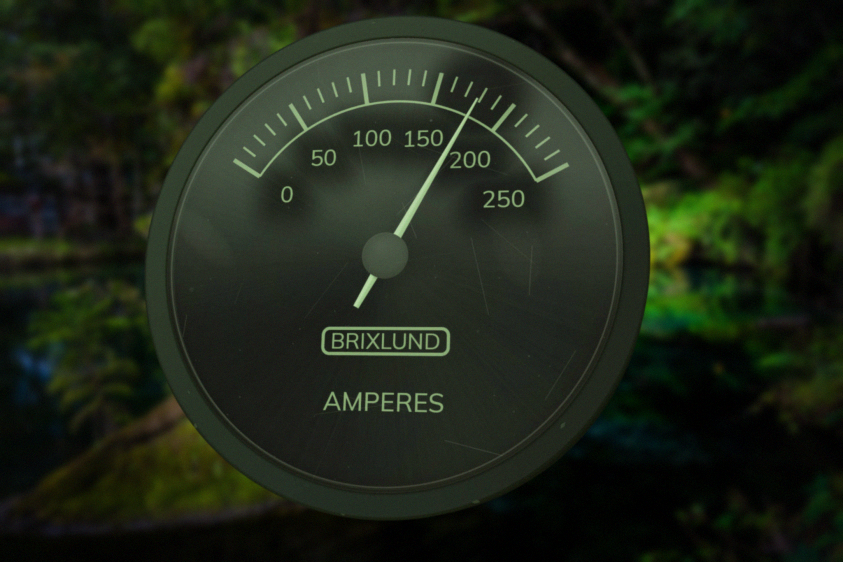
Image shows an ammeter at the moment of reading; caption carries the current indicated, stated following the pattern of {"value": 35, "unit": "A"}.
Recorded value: {"value": 180, "unit": "A"}
